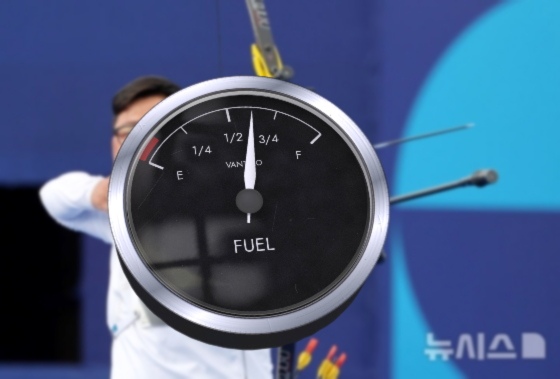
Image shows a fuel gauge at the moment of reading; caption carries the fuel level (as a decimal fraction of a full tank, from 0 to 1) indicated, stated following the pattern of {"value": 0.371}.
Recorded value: {"value": 0.625}
